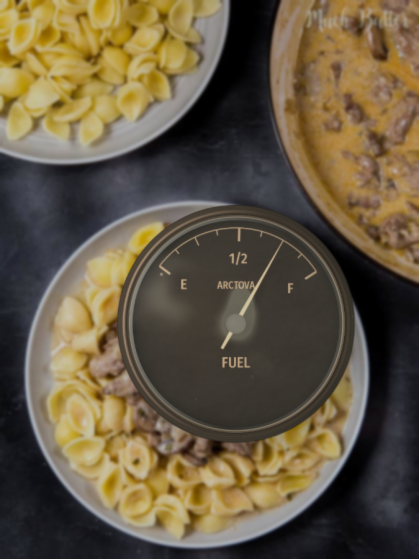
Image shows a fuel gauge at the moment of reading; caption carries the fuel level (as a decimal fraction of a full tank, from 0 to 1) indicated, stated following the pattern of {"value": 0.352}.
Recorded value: {"value": 0.75}
